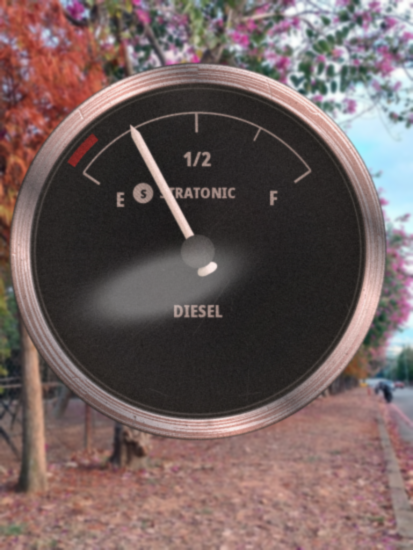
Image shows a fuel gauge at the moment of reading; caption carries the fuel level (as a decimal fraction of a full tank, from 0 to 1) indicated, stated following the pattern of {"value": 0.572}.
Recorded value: {"value": 0.25}
